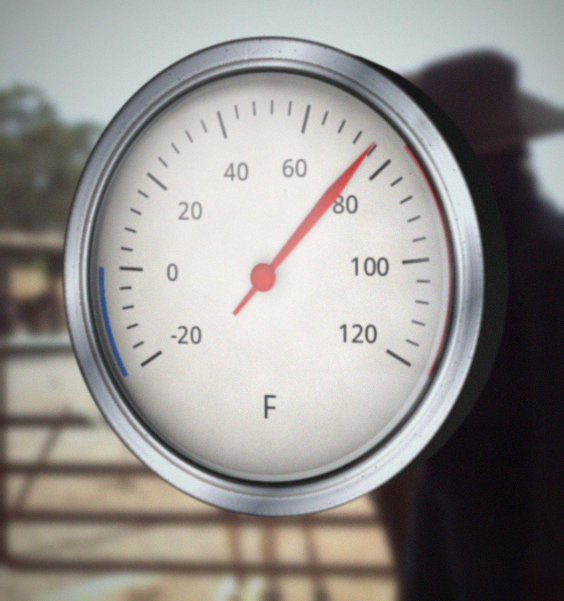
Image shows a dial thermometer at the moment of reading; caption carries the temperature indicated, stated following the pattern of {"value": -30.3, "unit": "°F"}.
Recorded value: {"value": 76, "unit": "°F"}
